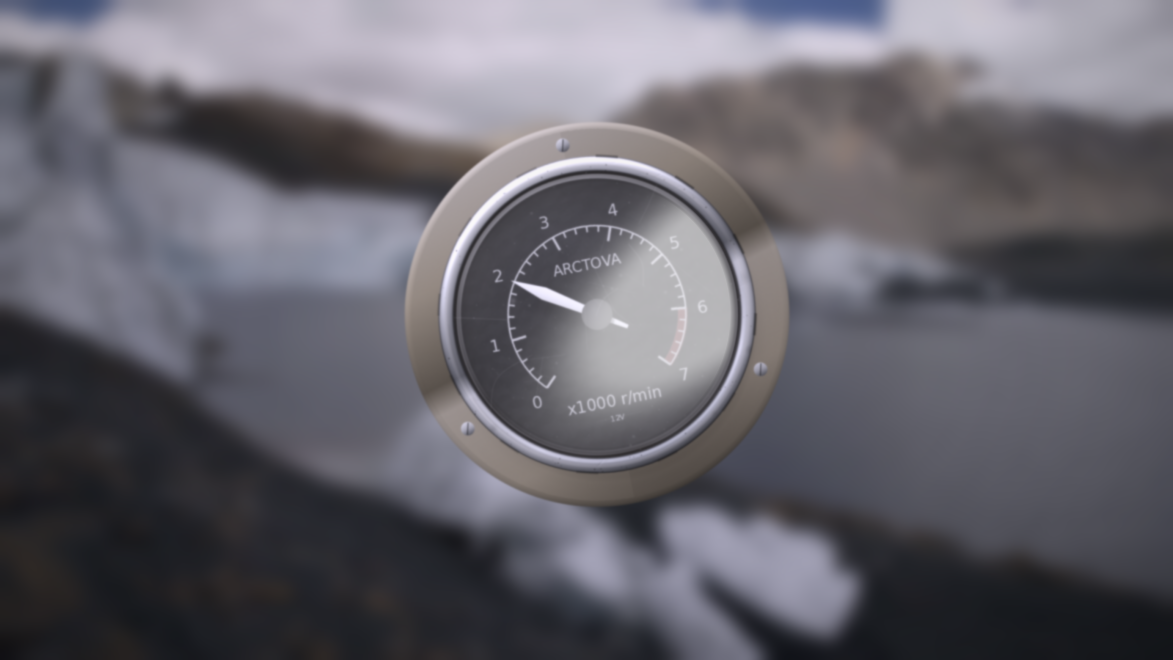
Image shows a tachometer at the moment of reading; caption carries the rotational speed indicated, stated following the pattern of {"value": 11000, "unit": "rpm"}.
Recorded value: {"value": 2000, "unit": "rpm"}
